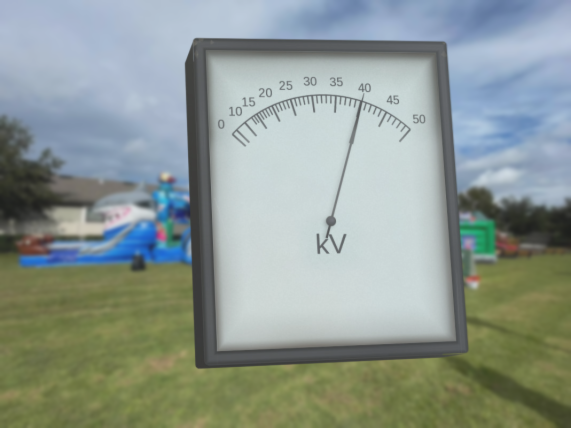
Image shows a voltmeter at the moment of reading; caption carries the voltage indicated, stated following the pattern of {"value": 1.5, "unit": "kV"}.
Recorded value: {"value": 40, "unit": "kV"}
